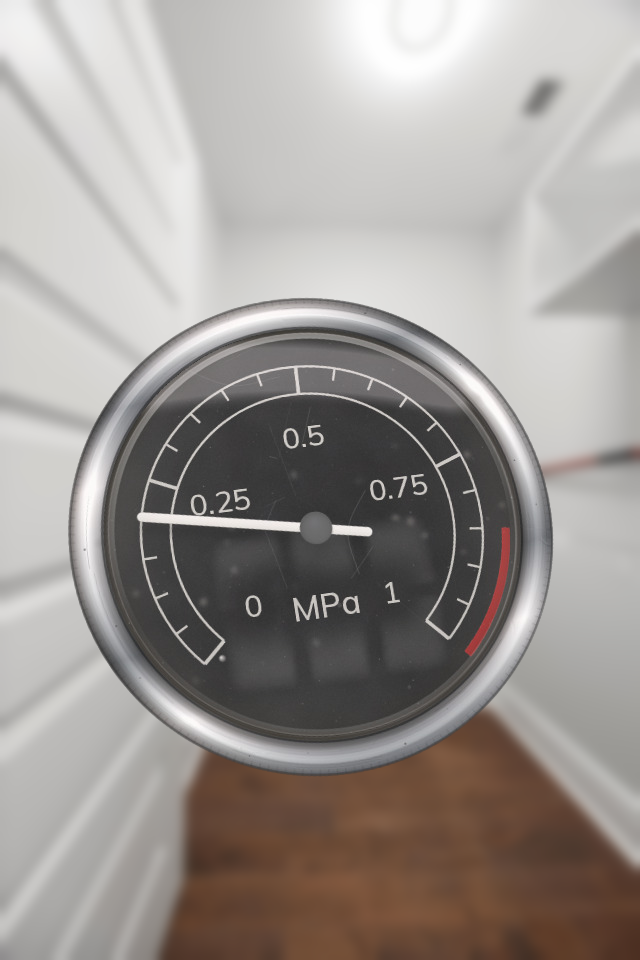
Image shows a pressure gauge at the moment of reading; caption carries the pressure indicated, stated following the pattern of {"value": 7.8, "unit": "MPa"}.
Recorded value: {"value": 0.2, "unit": "MPa"}
